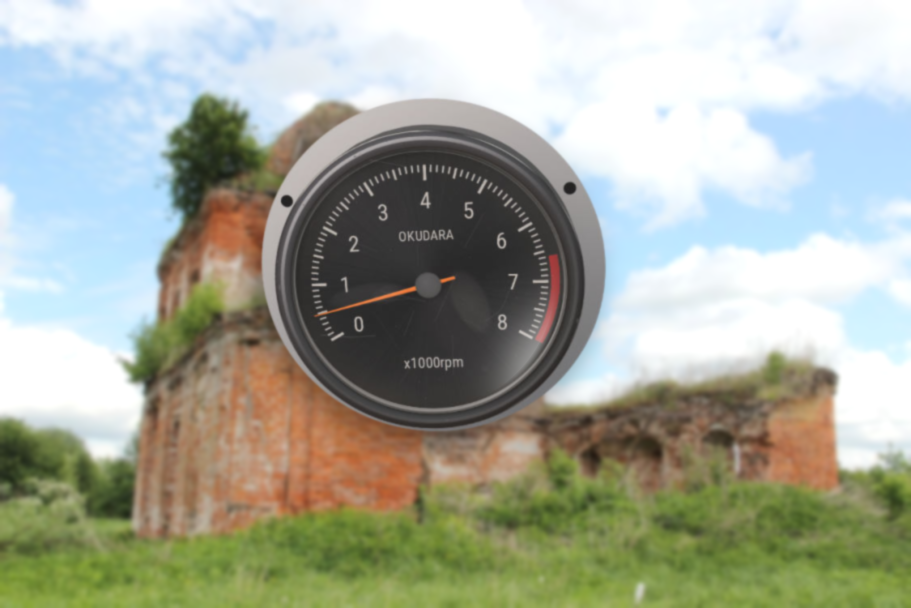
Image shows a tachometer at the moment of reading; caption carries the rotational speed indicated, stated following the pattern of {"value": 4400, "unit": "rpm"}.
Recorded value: {"value": 500, "unit": "rpm"}
